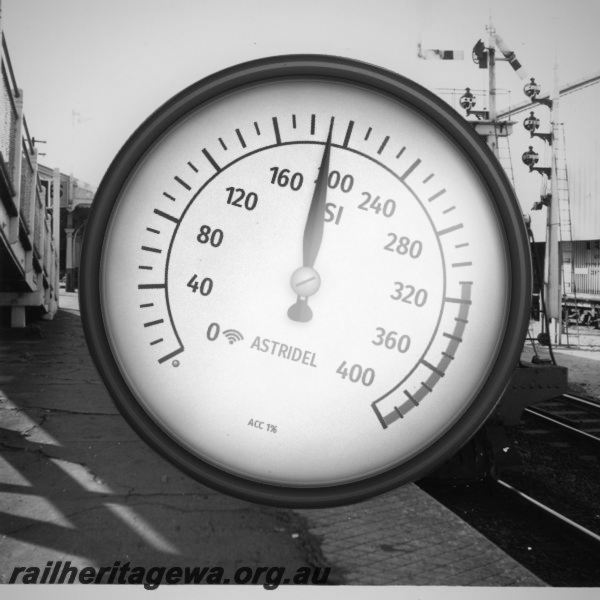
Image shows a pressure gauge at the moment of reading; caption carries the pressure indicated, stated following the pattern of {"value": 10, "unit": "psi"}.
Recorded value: {"value": 190, "unit": "psi"}
